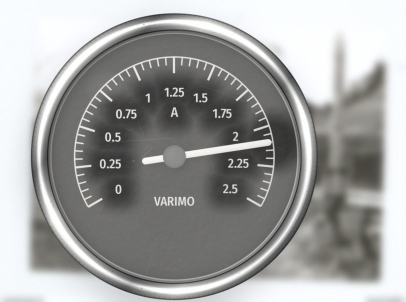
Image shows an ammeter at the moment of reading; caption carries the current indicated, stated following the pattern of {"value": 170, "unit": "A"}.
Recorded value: {"value": 2.1, "unit": "A"}
